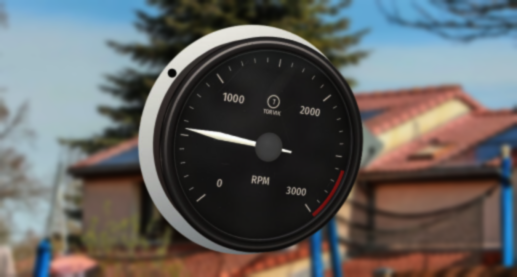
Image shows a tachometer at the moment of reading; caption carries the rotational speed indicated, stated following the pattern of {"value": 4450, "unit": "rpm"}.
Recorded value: {"value": 550, "unit": "rpm"}
